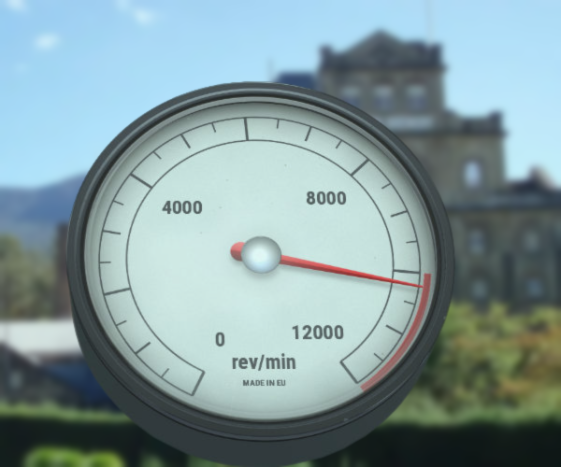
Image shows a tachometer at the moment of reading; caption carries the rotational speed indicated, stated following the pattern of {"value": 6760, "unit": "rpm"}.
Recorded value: {"value": 10250, "unit": "rpm"}
